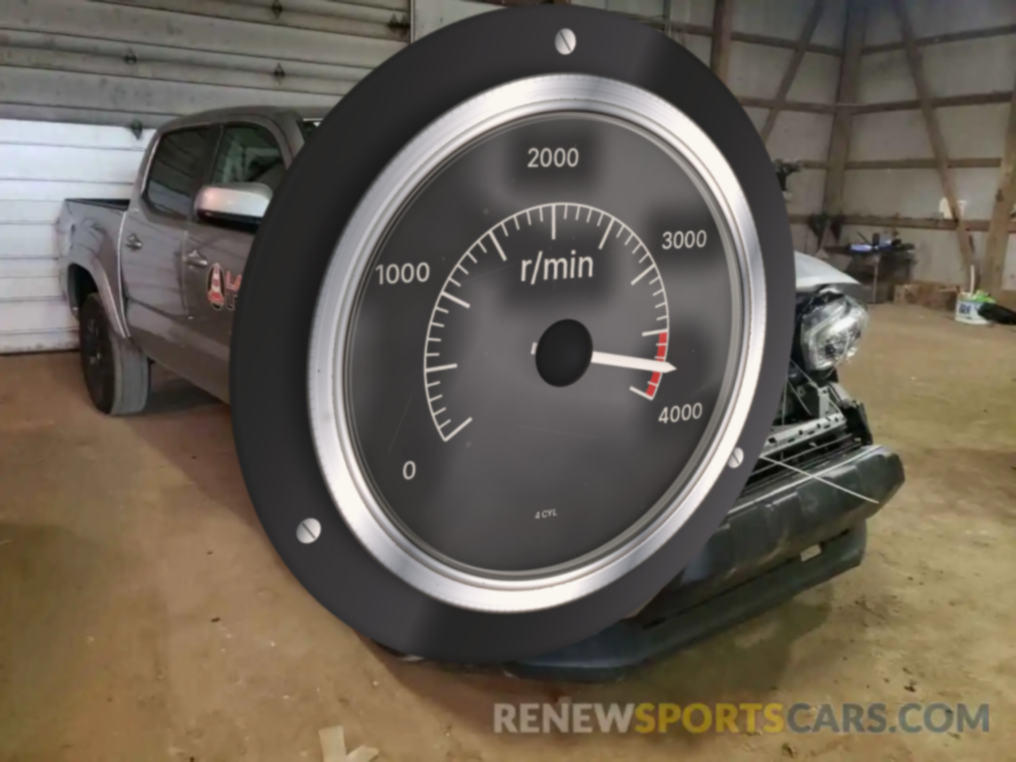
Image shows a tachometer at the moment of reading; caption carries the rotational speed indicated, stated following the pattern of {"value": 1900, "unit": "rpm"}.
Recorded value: {"value": 3750, "unit": "rpm"}
